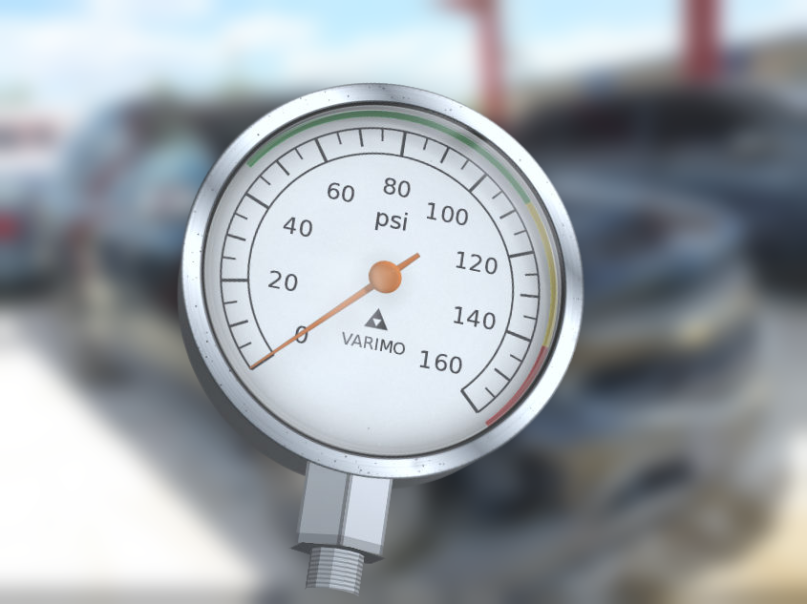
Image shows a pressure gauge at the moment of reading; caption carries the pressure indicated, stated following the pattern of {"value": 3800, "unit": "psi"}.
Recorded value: {"value": 0, "unit": "psi"}
